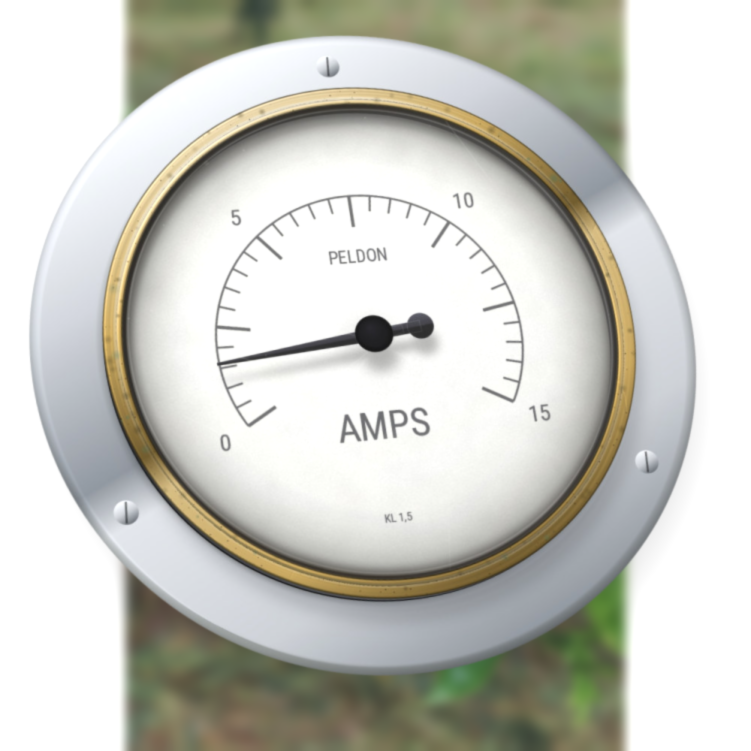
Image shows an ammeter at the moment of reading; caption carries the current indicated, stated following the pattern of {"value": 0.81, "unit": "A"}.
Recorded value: {"value": 1.5, "unit": "A"}
